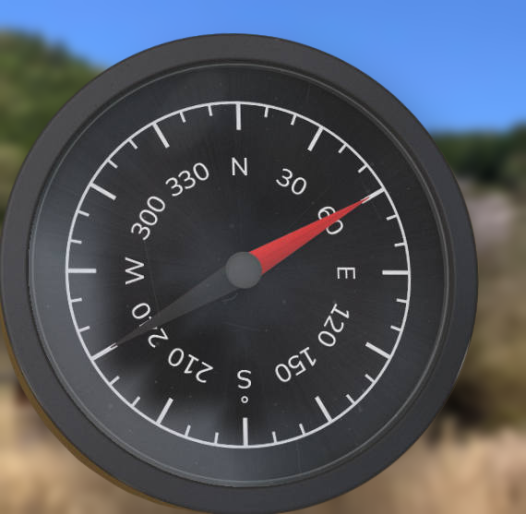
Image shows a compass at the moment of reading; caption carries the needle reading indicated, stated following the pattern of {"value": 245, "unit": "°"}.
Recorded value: {"value": 60, "unit": "°"}
